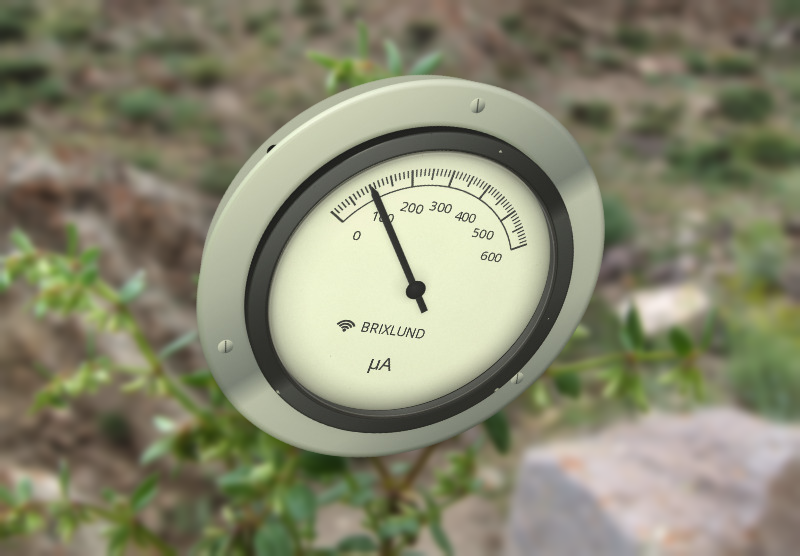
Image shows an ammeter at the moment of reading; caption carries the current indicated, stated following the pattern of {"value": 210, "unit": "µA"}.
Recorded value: {"value": 100, "unit": "µA"}
